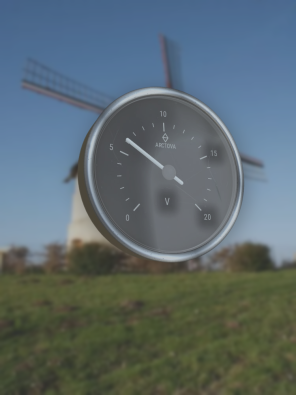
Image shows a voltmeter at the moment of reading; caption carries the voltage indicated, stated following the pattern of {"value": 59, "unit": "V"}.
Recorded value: {"value": 6, "unit": "V"}
